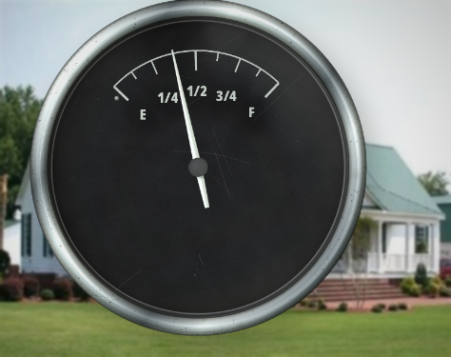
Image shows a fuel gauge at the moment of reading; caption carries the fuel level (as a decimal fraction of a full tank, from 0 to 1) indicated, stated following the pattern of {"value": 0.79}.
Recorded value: {"value": 0.375}
